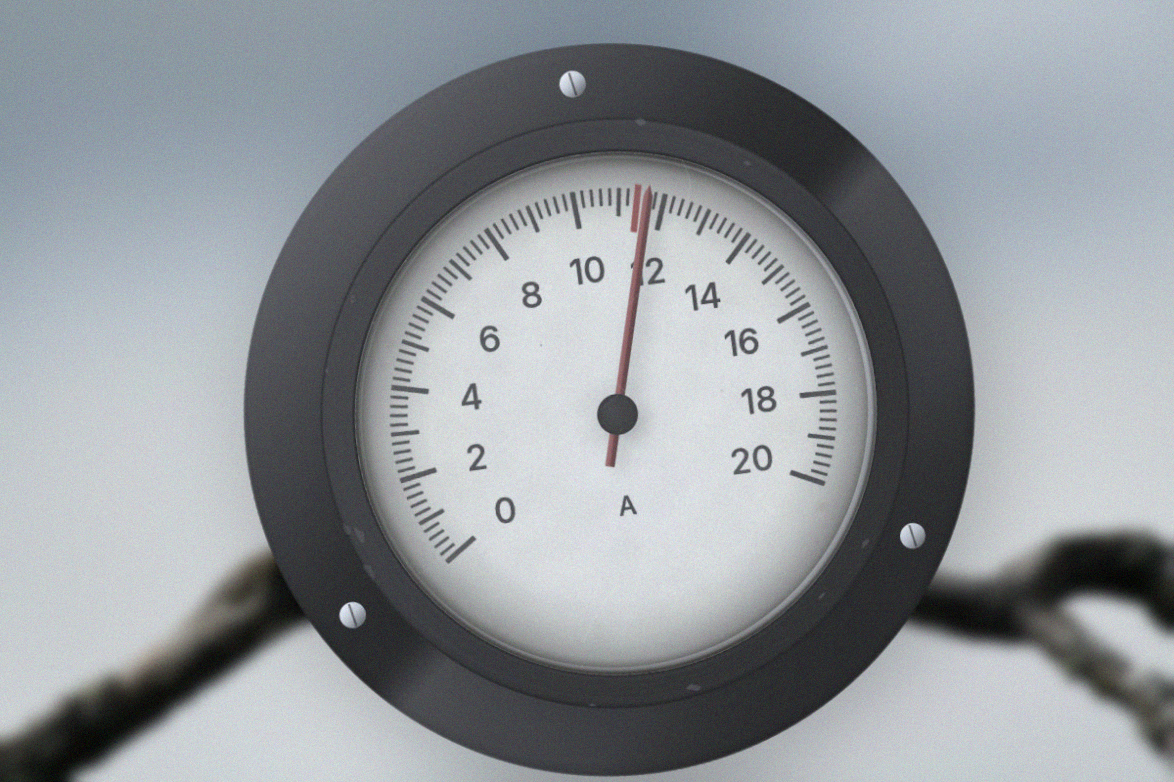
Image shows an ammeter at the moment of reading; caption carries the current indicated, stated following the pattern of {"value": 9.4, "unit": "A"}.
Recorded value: {"value": 11.6, "unit": "A"}
